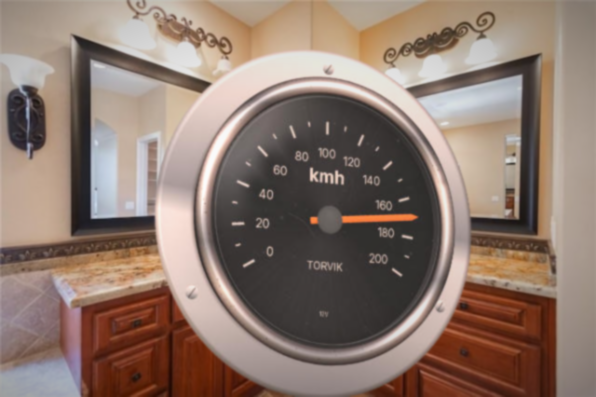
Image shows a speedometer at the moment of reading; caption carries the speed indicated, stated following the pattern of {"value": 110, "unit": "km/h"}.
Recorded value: {"value": 170, "unit": "km/h"}
